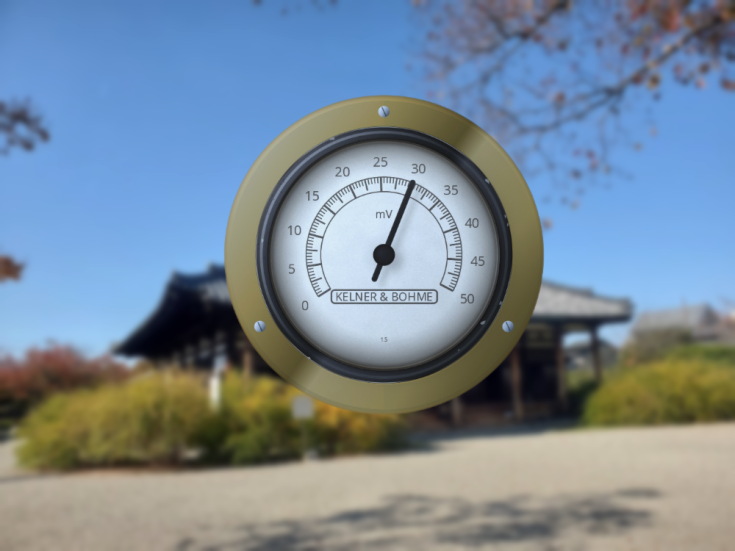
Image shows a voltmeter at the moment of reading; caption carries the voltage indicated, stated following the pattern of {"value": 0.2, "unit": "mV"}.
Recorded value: {"value": 30, "unit": "mV"}
